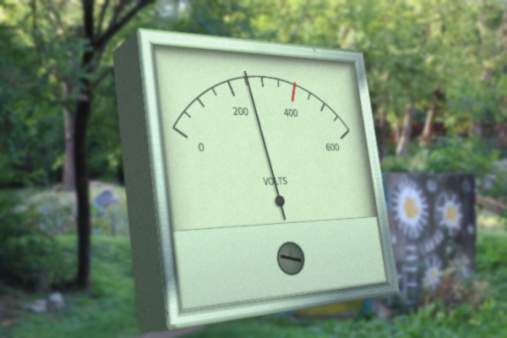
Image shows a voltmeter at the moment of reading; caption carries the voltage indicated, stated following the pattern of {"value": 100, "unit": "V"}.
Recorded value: {"value": 250, "unit": "V"}
